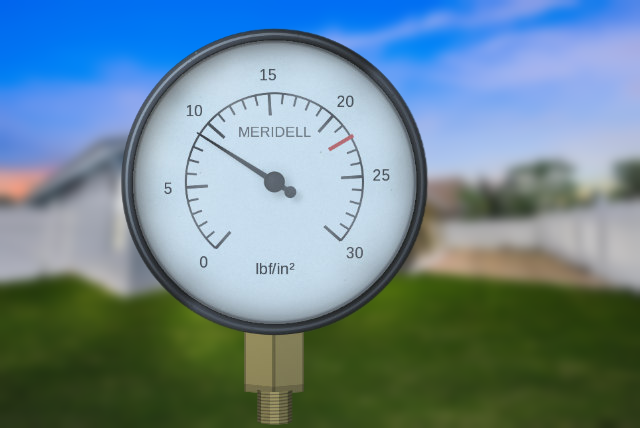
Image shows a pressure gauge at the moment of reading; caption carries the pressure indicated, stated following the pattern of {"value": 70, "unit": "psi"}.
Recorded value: {"value": 9, "unit": "psi"}
